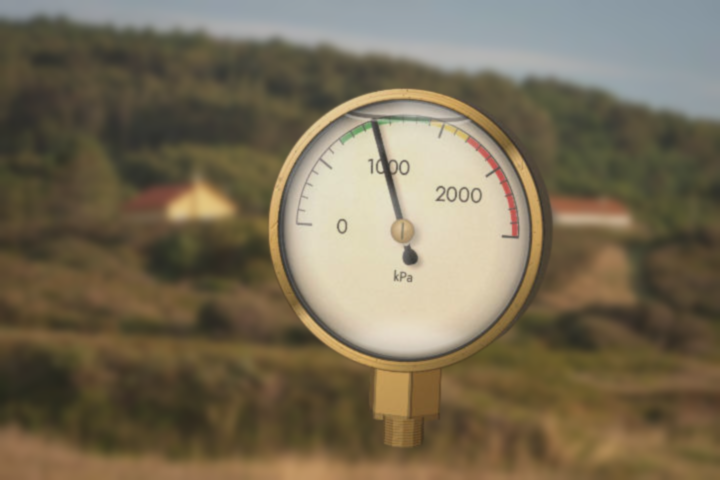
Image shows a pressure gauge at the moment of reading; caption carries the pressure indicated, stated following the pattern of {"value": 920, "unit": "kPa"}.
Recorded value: {"value": 1000, "unit": "kPa"}
